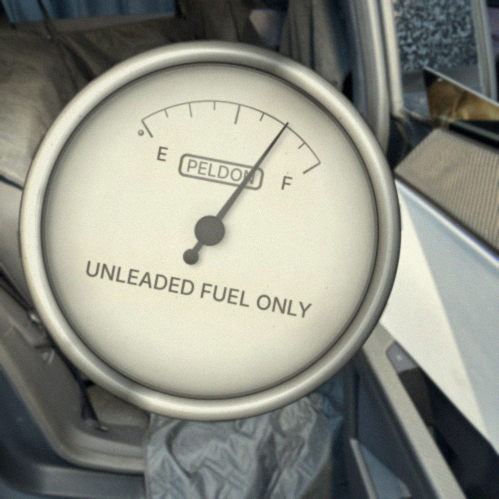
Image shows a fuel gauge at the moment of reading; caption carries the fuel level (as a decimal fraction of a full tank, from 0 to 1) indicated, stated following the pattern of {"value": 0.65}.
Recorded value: {"value": 0.75}
